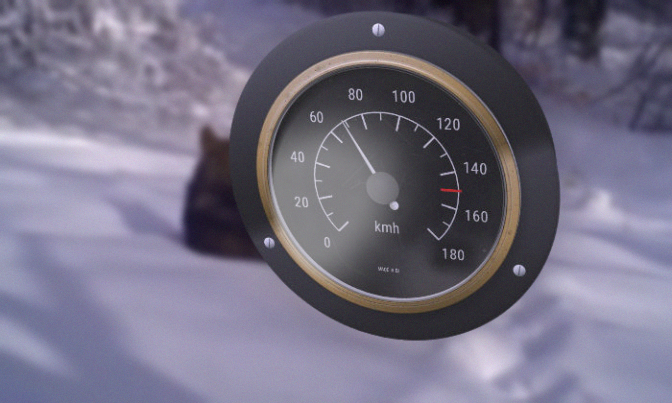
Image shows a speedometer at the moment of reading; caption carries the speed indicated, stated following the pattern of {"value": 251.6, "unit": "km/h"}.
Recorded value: {"value": 70, "unit": "km/h"}
